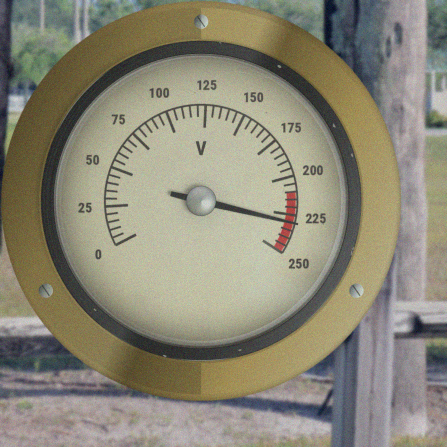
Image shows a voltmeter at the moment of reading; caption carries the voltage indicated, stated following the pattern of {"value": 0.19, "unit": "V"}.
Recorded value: {"value": 230, "unit": "V"}
